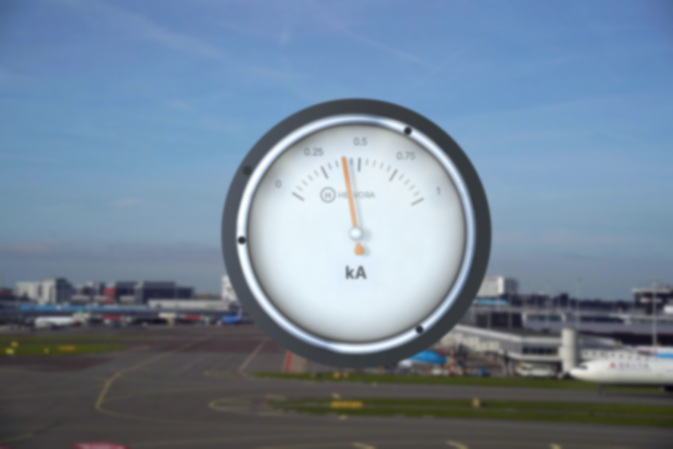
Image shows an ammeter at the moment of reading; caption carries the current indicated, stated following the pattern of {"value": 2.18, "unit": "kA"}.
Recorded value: {"value": 0.4, "unit": "kA"}
